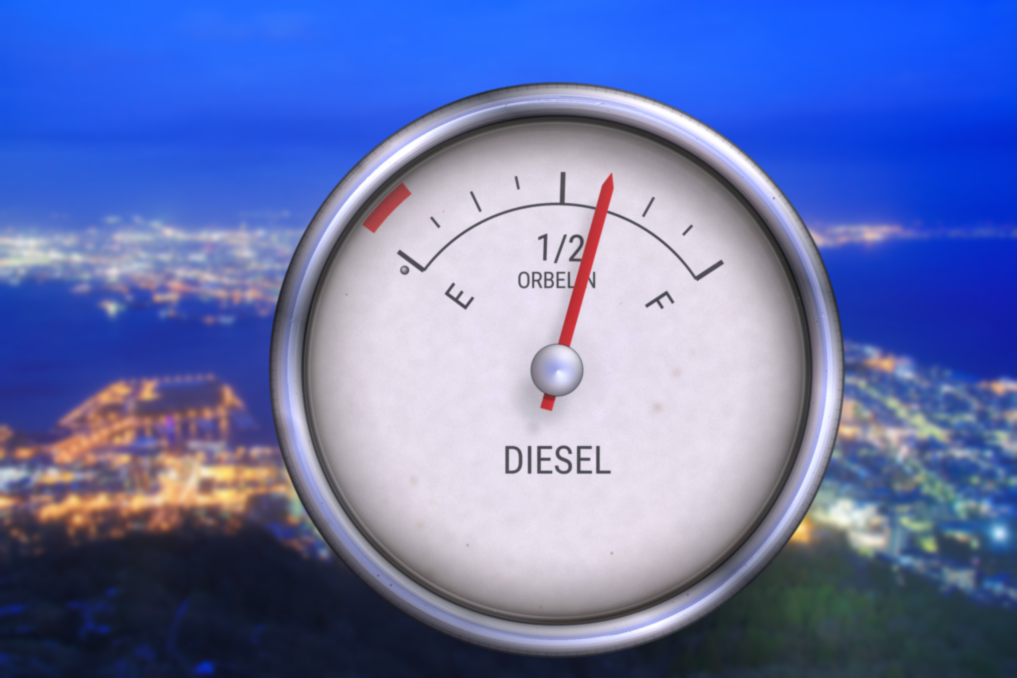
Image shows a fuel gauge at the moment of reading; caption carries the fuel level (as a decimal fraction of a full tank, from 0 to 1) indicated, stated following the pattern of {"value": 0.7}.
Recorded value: {"value": 0.625}
